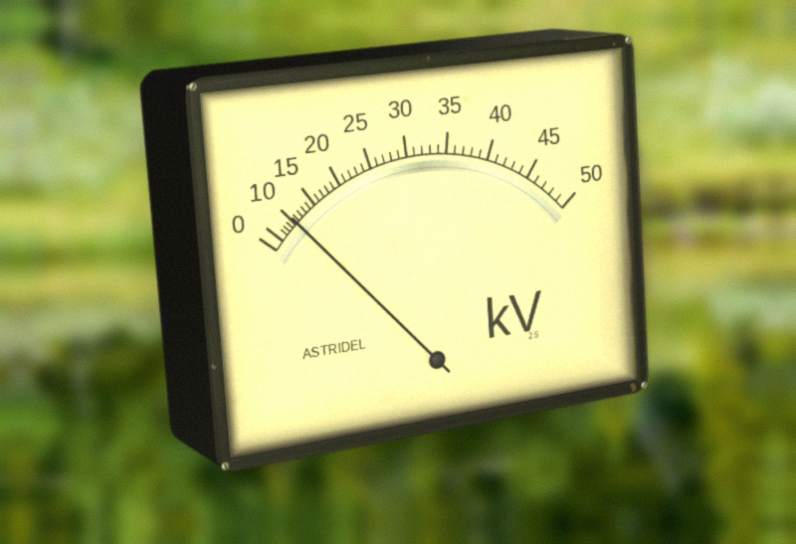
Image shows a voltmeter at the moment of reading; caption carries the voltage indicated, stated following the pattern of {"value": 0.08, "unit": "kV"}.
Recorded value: {"value": 10, "unit": "kV"}
